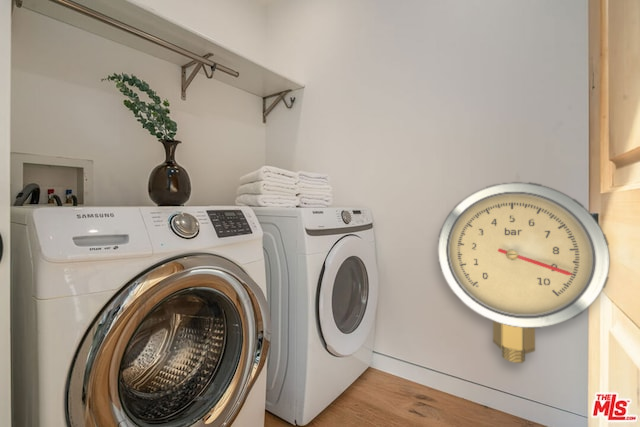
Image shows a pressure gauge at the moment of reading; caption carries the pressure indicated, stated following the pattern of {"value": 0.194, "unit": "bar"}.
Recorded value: {"value": 9, "unit": "bar"}
